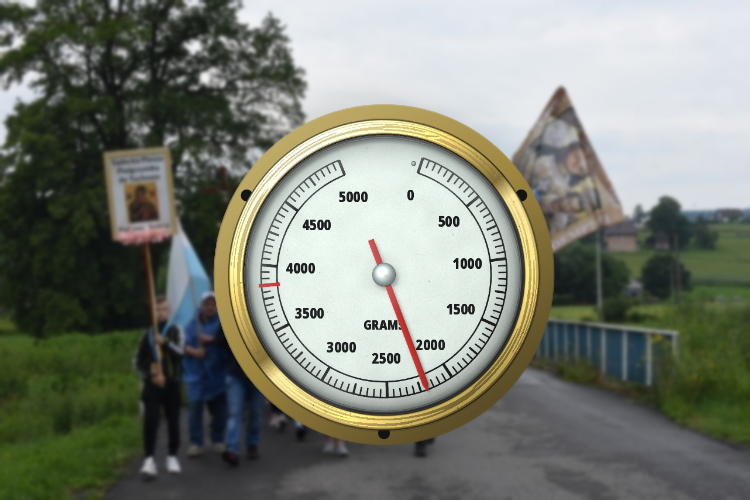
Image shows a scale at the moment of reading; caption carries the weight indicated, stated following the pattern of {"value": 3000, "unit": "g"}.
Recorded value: {"value": 2200, "unit": "g"}
